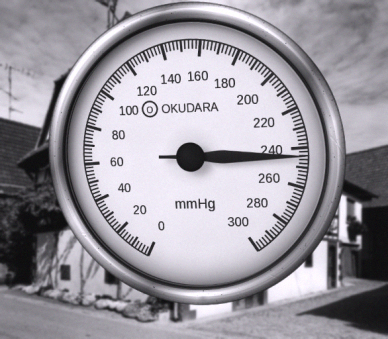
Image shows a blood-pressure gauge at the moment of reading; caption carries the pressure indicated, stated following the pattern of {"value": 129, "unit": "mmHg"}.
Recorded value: {"value": 244, "unit": "mmHg"}
